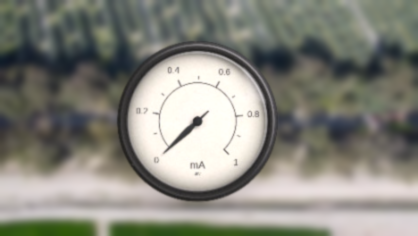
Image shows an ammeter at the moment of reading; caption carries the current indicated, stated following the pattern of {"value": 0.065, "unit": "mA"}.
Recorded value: {"value": 0, "unit": "mA"}
